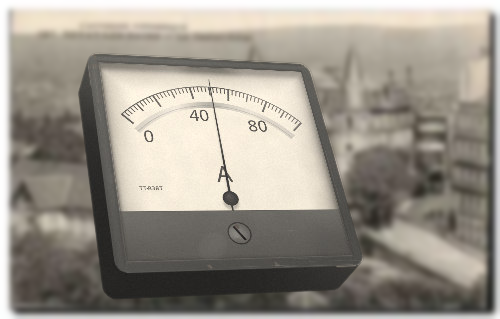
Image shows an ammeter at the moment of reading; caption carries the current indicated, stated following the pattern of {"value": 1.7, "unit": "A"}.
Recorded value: {"value": 50, "unit": "A"}
